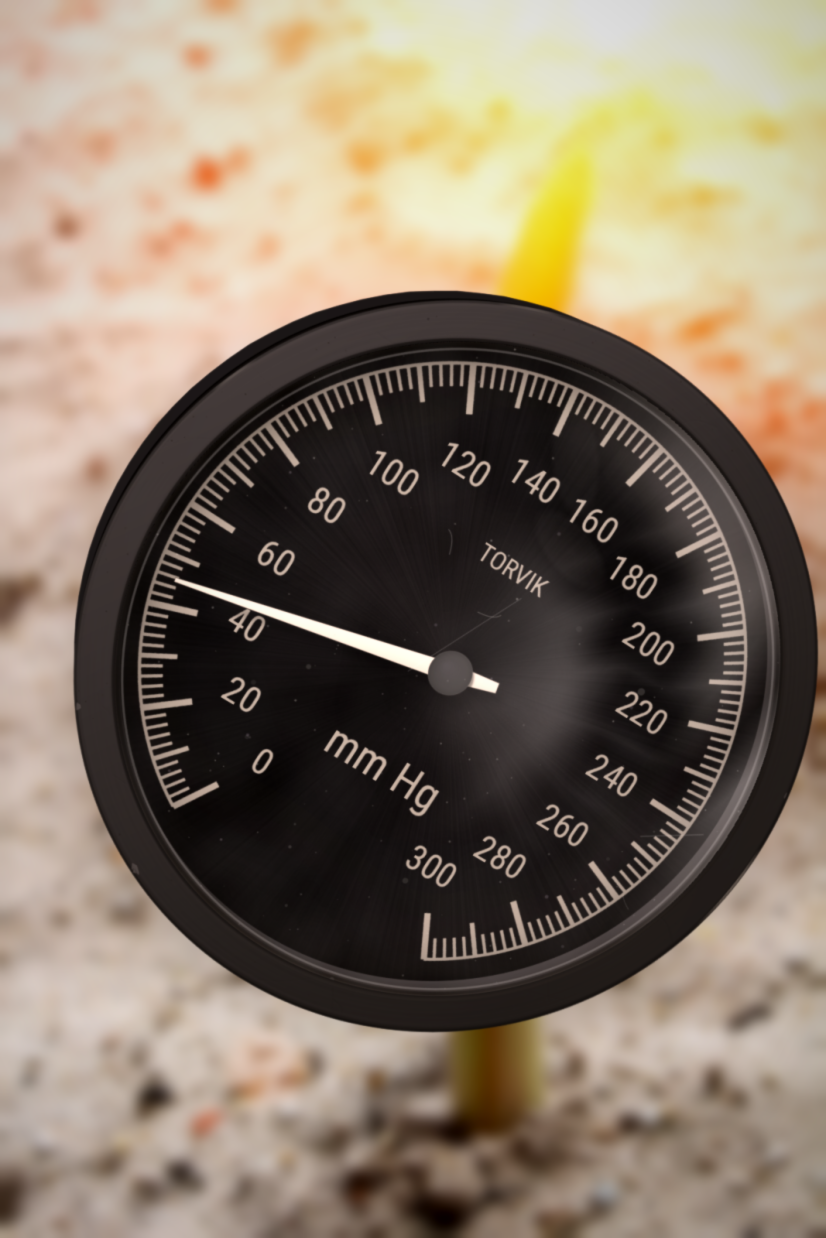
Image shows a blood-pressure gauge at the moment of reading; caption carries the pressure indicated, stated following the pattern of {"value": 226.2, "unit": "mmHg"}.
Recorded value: {"value": 46, "unit": "mmHg"}
